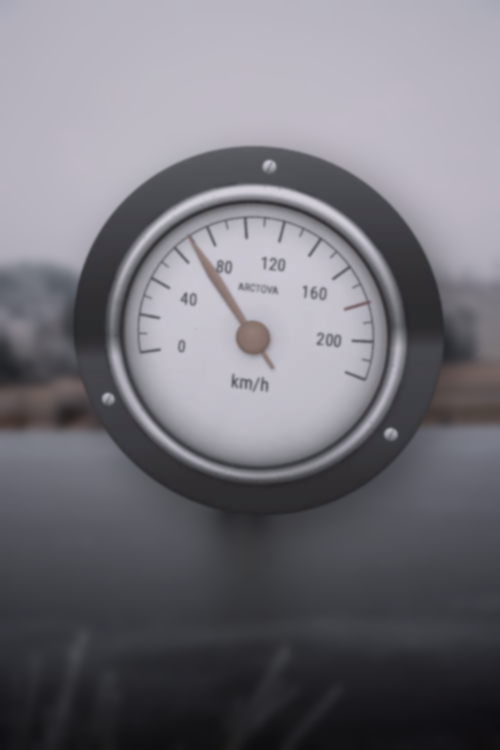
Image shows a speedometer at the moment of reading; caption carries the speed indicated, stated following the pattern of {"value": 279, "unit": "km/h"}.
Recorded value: {"value": 70, "unit": "km/h"}
